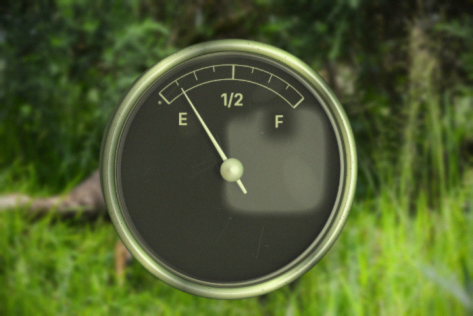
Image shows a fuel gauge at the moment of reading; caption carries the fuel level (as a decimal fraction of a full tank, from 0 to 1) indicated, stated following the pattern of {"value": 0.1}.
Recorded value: {"value": 0.125}
